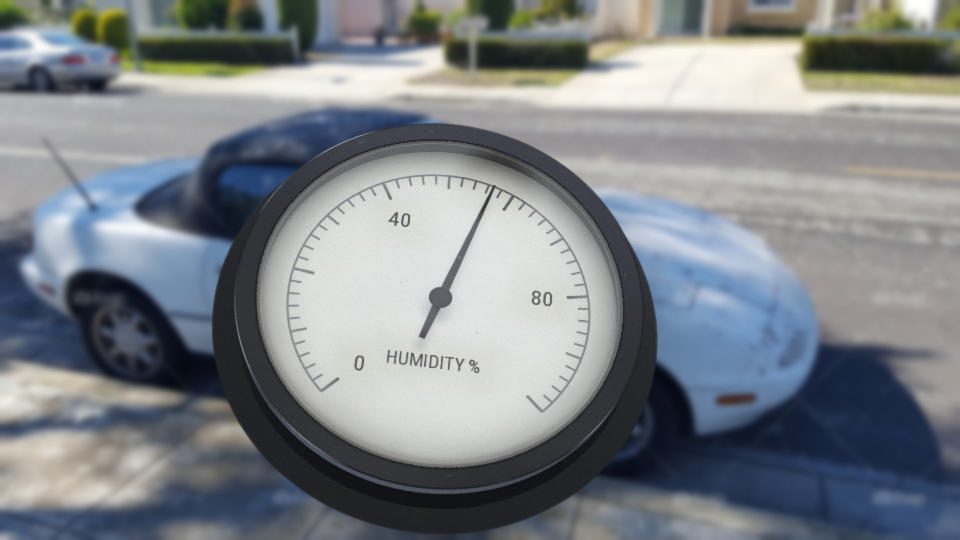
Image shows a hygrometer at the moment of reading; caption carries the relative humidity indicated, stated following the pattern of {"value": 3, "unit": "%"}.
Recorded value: {"value": 57, "unit": "%"}
